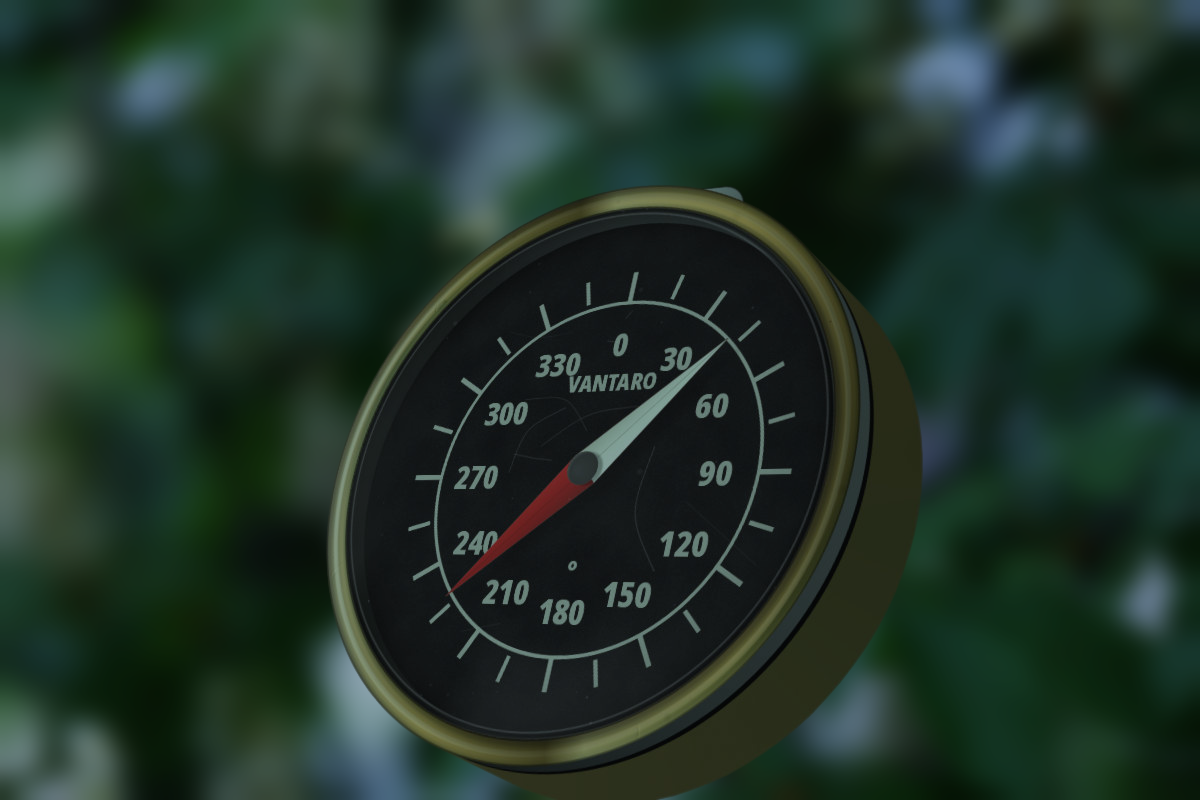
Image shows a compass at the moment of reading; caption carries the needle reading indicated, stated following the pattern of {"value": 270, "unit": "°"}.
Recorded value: {"value": 225, "unit": "°"}
